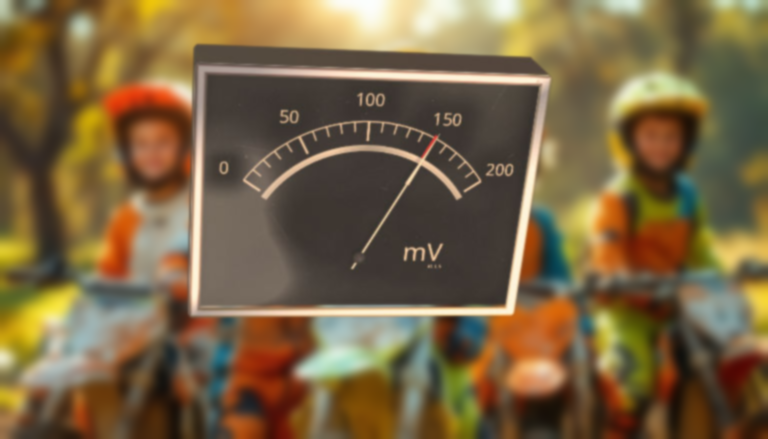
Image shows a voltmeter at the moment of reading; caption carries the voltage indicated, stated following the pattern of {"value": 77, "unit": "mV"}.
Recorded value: {"value": 150, "unit": "mV"}
